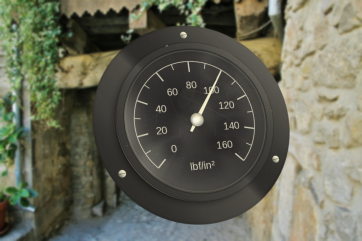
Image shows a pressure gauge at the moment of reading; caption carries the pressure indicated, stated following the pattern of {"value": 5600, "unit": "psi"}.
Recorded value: {"value": 100, "unit": "psi"}
